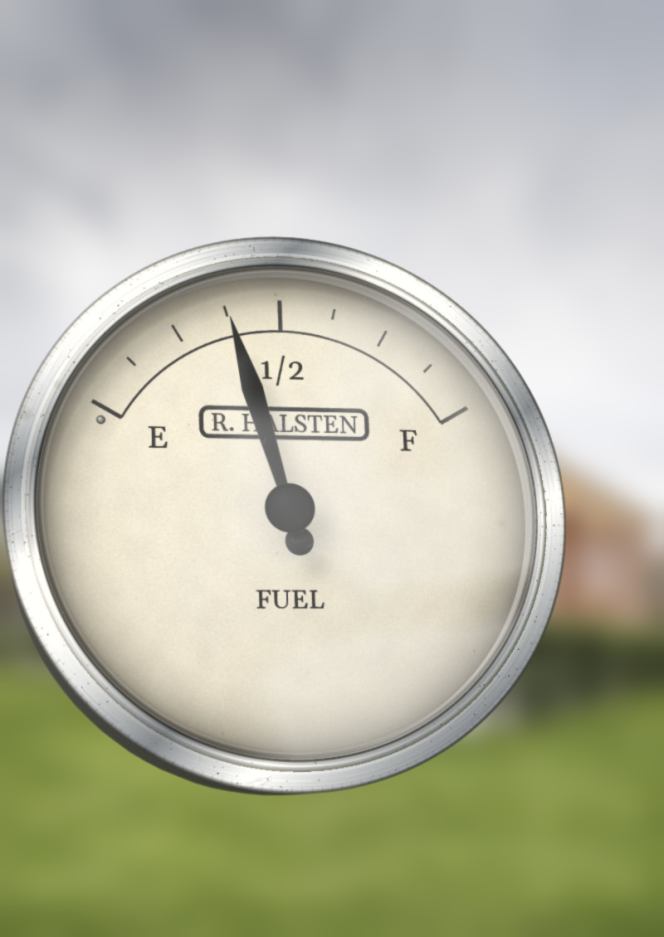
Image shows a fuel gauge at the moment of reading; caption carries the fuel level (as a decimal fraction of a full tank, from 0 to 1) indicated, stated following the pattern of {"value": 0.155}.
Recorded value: {"value": 0.375}
